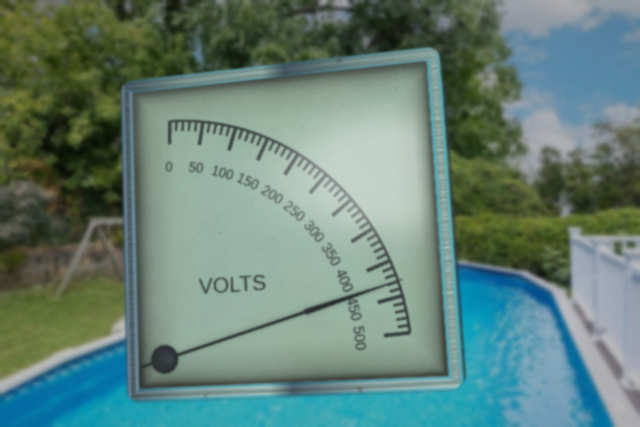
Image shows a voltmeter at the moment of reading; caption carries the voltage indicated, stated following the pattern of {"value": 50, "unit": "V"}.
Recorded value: {"value": 430, "unit": "V"}
